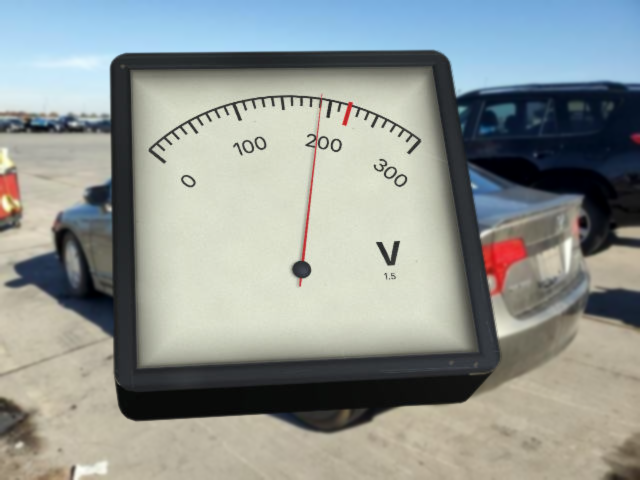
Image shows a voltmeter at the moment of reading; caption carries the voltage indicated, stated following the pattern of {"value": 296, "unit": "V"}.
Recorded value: {"value": 190, "unit": "V"}
